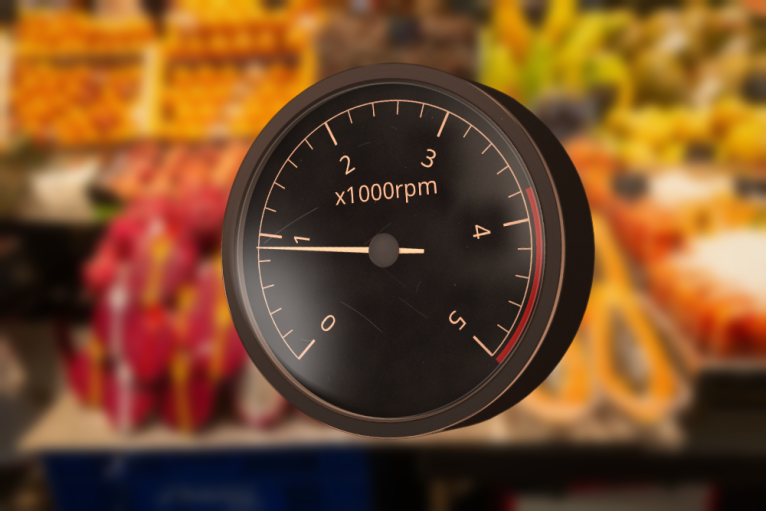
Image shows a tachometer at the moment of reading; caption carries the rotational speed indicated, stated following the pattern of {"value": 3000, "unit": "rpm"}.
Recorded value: {"value": 900, "unit": "rpm"}
